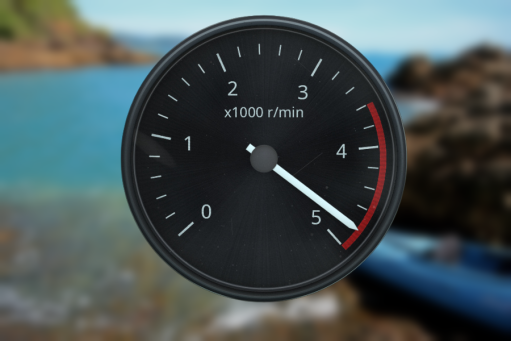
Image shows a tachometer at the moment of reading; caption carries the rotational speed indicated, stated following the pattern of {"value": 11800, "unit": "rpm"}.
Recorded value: {"value": 4800, "unit": "rpm"}
